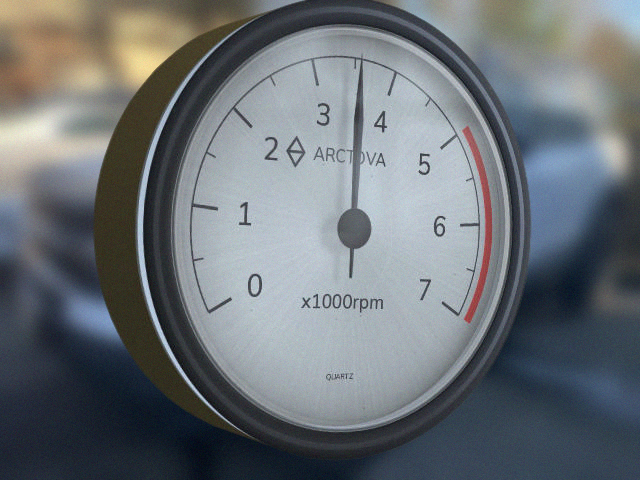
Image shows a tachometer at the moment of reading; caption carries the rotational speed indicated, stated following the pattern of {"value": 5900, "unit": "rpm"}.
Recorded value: {"value": 3500, "unit": "rpm"}
